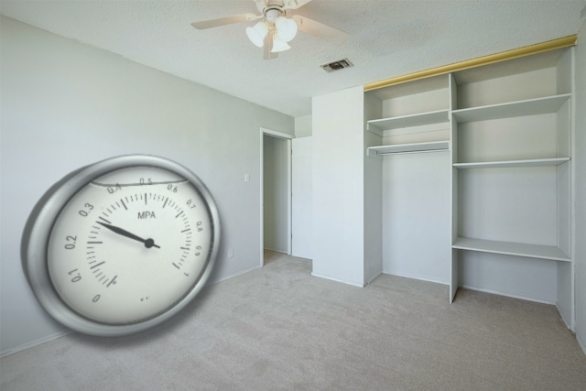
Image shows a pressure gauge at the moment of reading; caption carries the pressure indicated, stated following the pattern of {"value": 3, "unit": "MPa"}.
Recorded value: {"value": 0.28, "unit": "MPa"}
